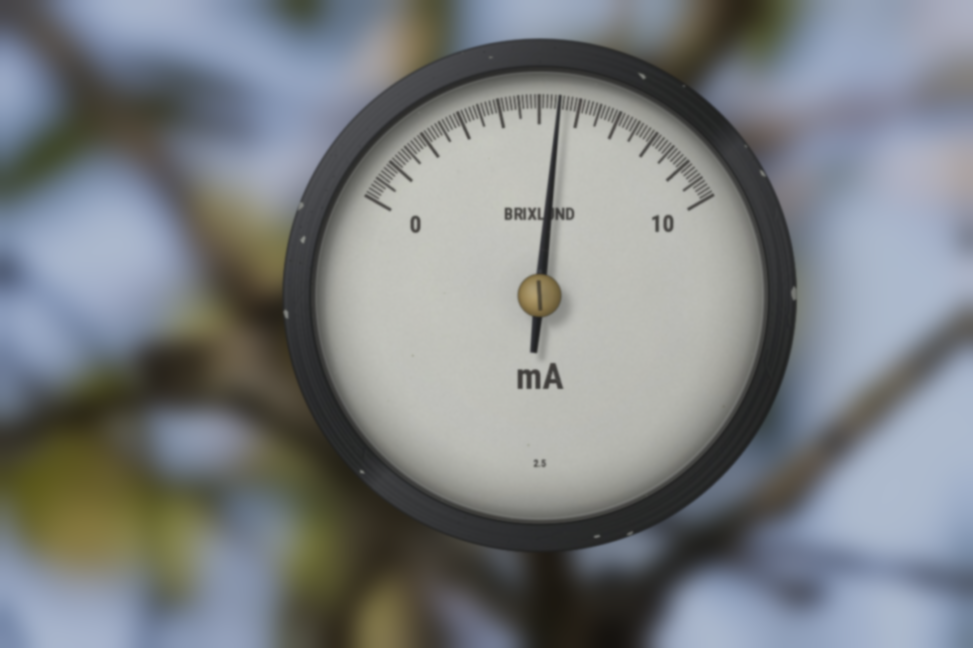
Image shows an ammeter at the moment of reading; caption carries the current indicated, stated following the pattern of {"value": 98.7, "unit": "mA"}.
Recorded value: {"value": 5.5, "unit": "mA"}
